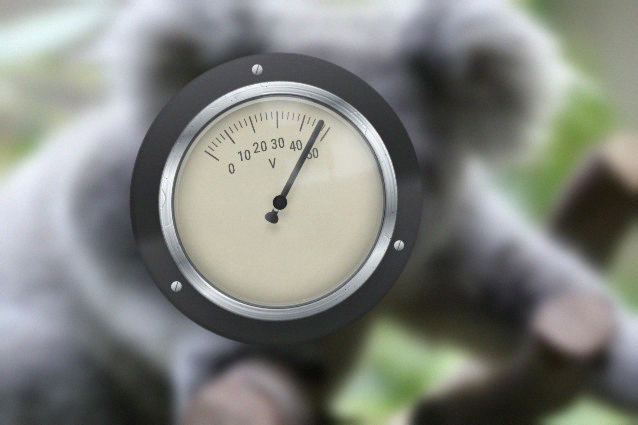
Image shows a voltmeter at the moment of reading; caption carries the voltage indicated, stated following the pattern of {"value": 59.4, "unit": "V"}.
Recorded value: {"value": 46, "unit": "V"}
